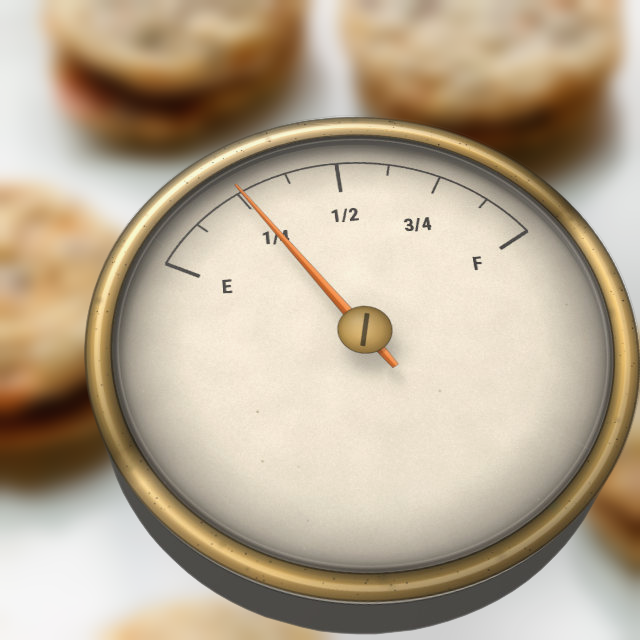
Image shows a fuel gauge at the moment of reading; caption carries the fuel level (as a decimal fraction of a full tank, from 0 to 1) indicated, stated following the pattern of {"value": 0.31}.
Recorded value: {"value": 0.25}
